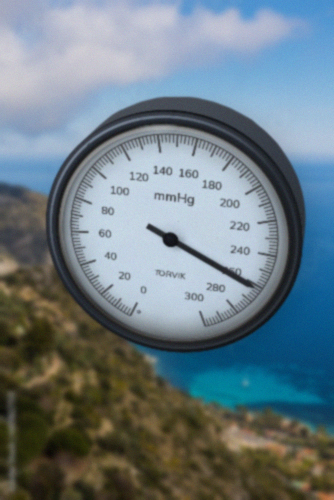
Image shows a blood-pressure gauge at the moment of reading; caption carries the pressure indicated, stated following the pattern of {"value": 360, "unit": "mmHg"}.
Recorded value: {"value": 260, "unit": "mmHg"}
